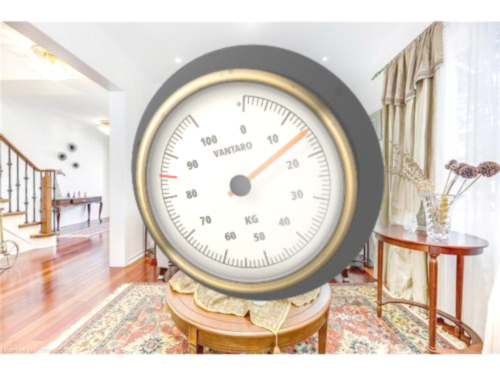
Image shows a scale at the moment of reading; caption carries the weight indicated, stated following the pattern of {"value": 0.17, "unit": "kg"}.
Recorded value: {"value": 15, "unit": "kg"}
